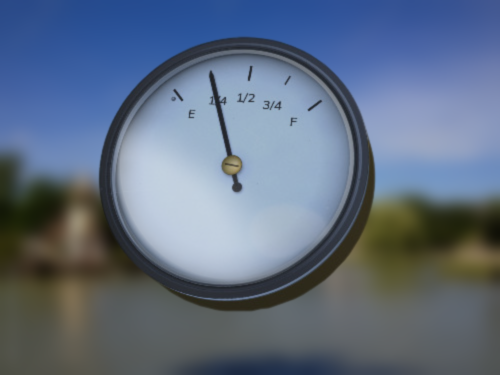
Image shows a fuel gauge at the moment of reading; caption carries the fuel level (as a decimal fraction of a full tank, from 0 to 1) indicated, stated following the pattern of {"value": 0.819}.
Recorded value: {"value": 0.25}
